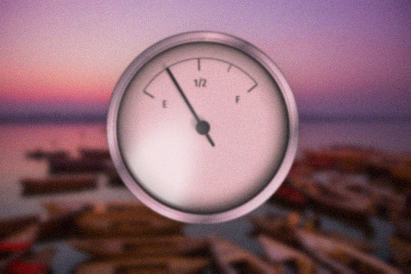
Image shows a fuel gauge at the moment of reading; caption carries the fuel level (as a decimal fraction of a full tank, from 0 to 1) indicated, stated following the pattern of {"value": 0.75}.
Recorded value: {"value": 0.25}
